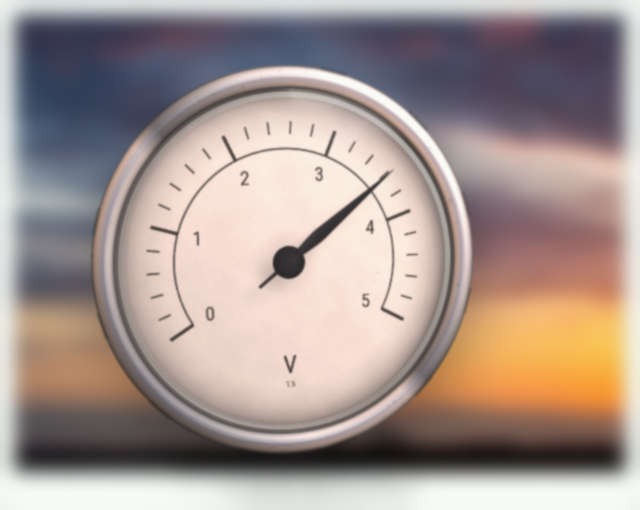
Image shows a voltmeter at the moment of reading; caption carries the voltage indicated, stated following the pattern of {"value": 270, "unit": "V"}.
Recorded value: {"value": 3.6, "unit": "V"}
